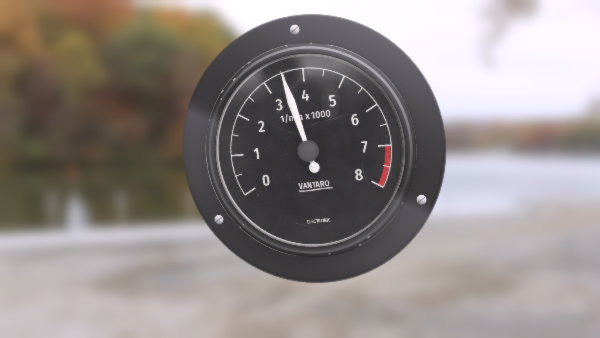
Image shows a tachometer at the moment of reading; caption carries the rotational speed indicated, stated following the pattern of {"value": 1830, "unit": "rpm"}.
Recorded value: {"value": 3500, "unit": "rpm"}
